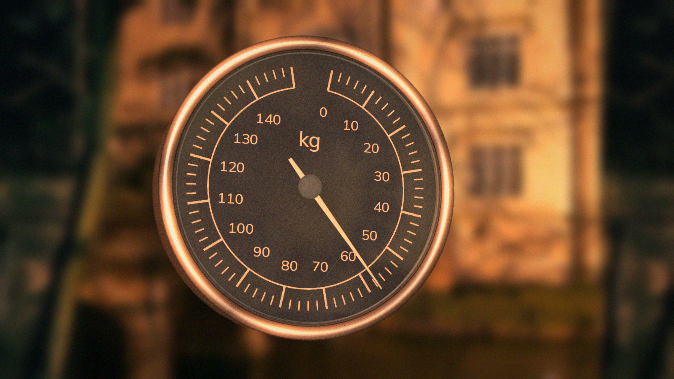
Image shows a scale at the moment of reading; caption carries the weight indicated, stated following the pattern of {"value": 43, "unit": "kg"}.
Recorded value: {"value": 58, "unit": "kg"}
